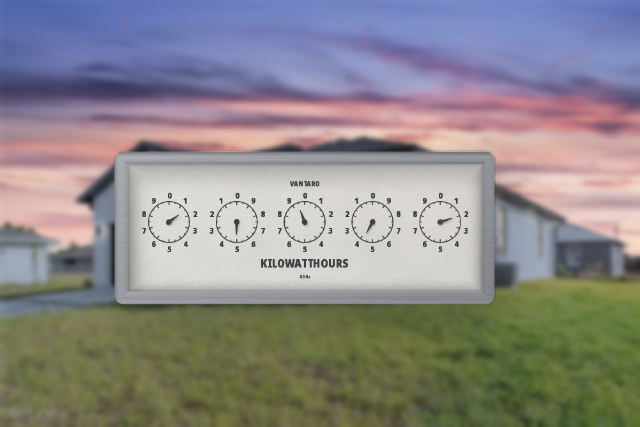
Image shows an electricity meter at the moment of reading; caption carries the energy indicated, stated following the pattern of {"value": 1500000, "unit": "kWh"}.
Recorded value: {"value": 14942, "unit": "kWh"}
